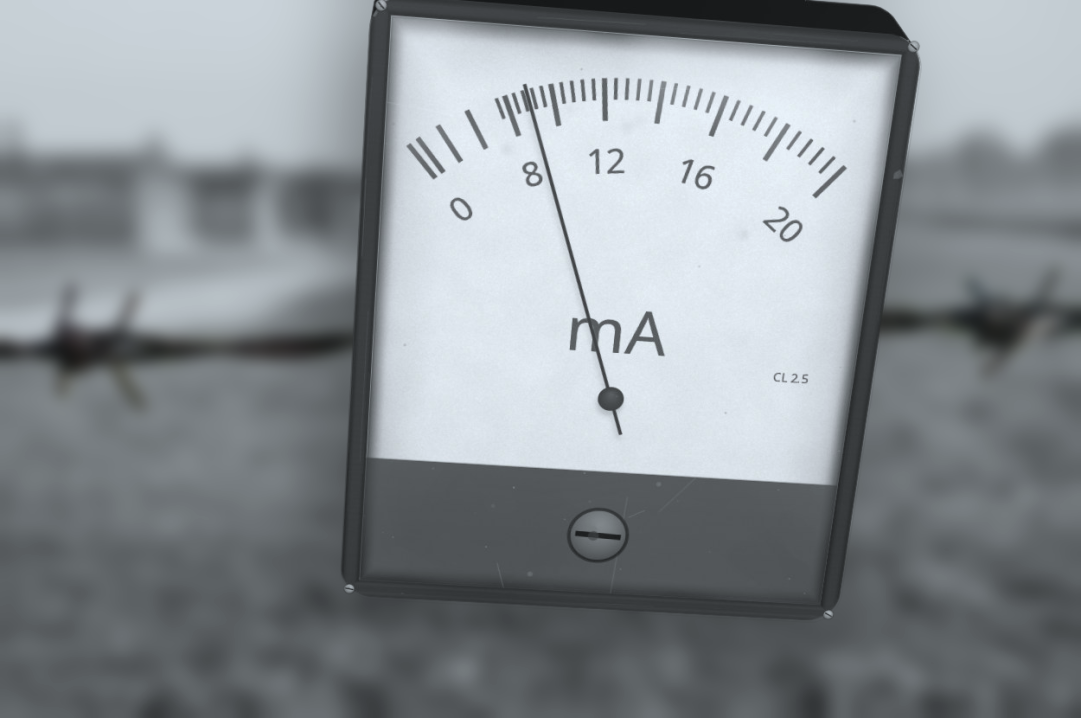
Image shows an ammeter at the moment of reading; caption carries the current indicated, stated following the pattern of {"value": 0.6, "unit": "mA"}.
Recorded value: {"value": 9, "unit": "mA"}
